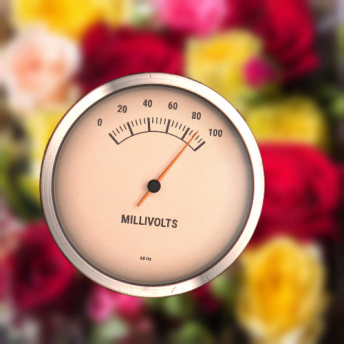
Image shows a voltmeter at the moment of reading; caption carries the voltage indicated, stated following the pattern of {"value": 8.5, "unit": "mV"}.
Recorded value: {"value": 88, "unit": "mV"}
